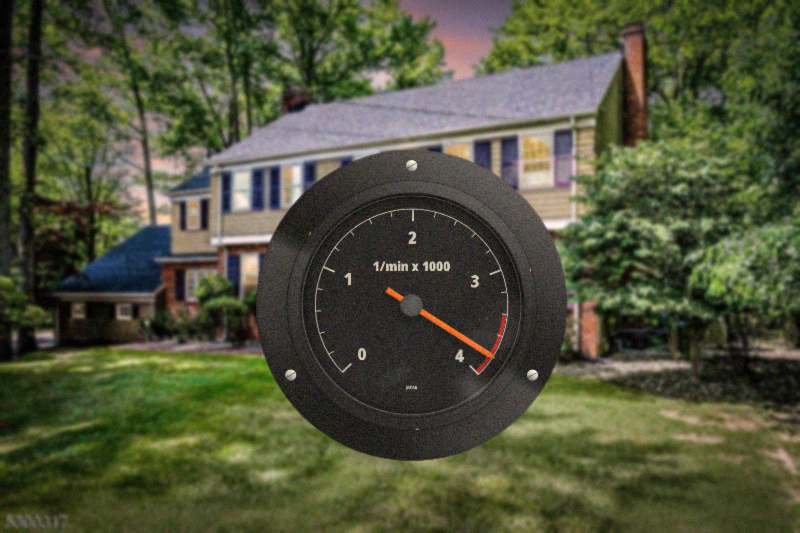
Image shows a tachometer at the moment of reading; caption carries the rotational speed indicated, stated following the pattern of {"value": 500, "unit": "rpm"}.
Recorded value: {"value": 3800, "unit": "rpm"}
